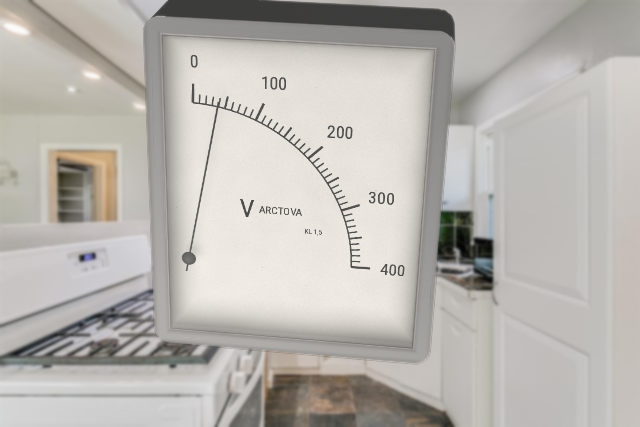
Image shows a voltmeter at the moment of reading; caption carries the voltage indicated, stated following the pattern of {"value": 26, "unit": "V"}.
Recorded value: {"value": 40, "unit": "V"}
